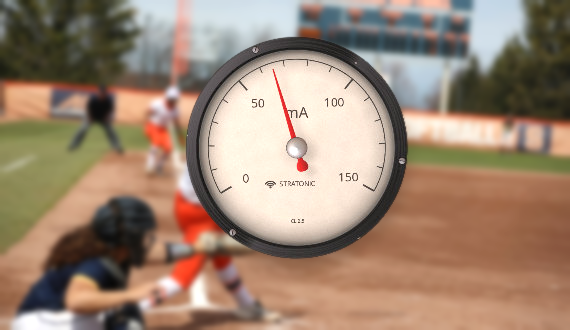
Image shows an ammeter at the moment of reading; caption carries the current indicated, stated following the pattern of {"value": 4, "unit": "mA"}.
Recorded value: {"value": 65, "unit": "mA"}
